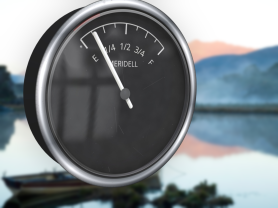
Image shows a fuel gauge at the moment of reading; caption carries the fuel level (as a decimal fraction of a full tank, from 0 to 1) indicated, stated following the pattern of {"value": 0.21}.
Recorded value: {"value": 0.125}
